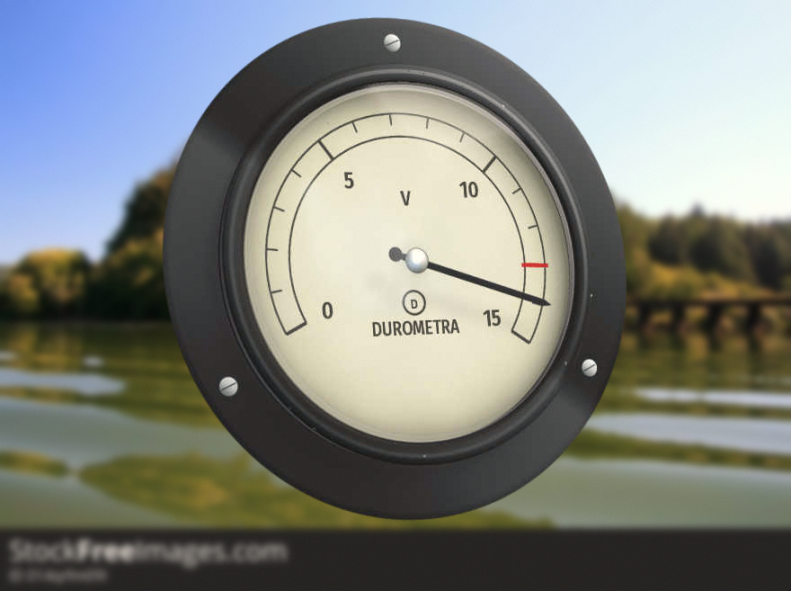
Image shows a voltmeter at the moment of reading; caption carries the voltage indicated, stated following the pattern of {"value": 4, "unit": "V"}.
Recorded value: {"value": 14, "unit": "V"}
